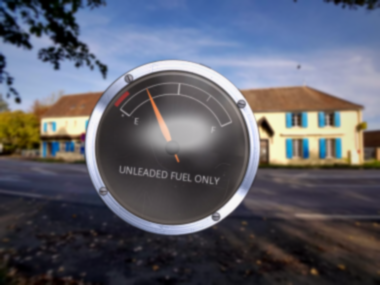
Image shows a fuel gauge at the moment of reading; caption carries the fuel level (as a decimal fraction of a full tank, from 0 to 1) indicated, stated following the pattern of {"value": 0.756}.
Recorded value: {"value": 0.25}
